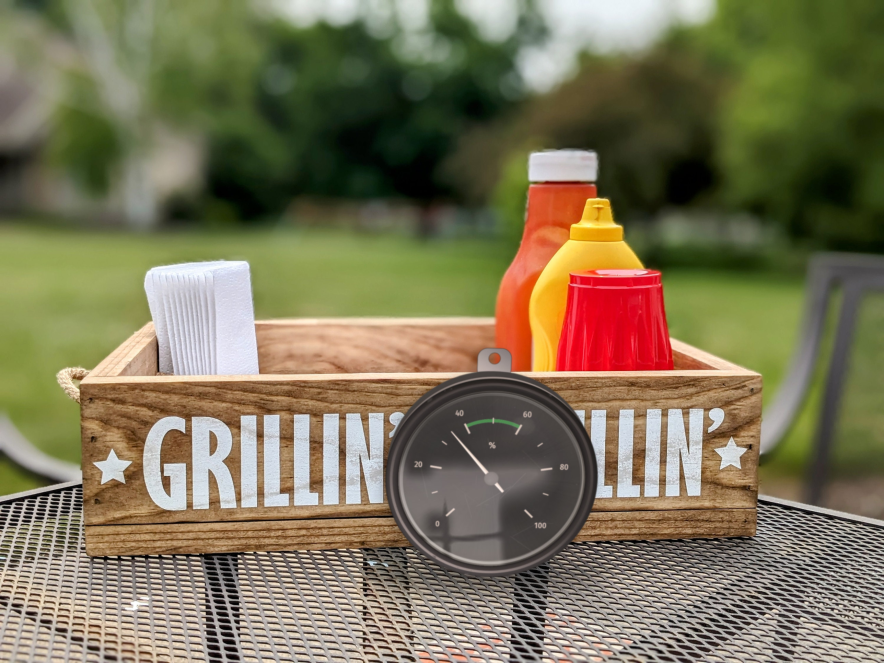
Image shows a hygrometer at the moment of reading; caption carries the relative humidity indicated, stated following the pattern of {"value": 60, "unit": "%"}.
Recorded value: {"value": 35, "unit": "%"}
